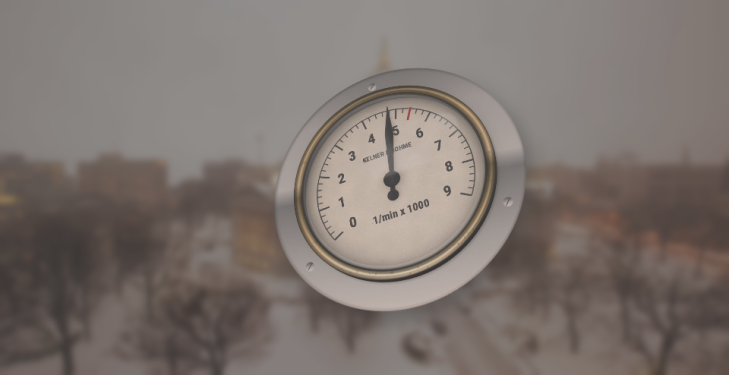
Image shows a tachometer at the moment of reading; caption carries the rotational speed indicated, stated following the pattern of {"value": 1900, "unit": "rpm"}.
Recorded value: {"value": 4800, "unit": "rpm"}
